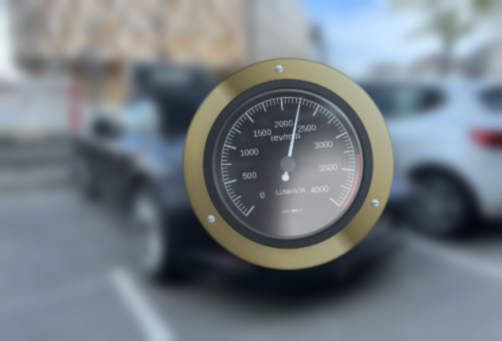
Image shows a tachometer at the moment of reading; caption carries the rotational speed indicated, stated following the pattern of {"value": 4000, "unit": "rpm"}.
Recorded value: {"value": 2250, "unit": "rpm"}
